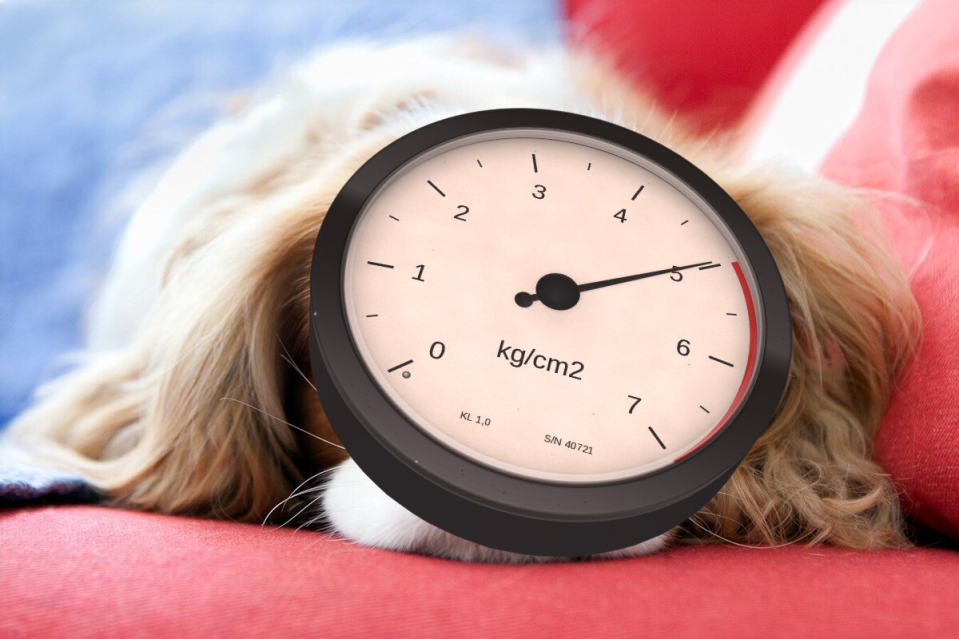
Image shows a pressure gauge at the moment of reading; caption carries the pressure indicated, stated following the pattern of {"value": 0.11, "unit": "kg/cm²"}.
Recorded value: {"value": 5, "unit": "kg/cm²"}
